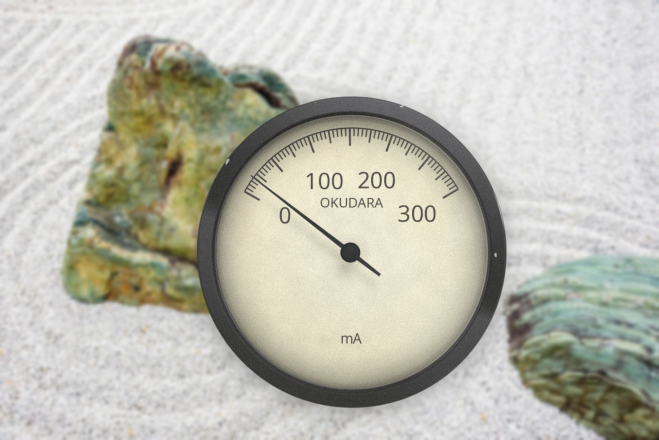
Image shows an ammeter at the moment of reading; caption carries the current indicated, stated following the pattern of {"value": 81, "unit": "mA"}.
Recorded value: {"value": 20, "unit": "mA"}
